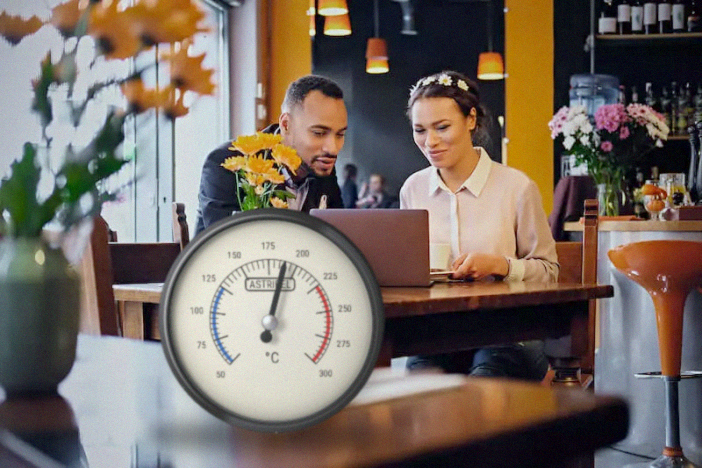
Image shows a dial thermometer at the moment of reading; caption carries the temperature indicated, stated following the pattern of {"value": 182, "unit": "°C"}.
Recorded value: {"value": 190, "unit": "°C"}
